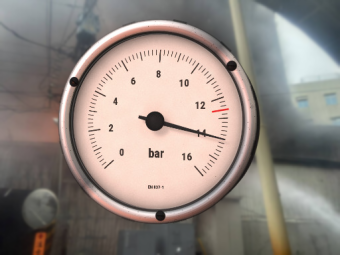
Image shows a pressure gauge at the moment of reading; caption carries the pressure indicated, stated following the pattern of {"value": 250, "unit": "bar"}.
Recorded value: {"value": 14, "unit": "bar"}
